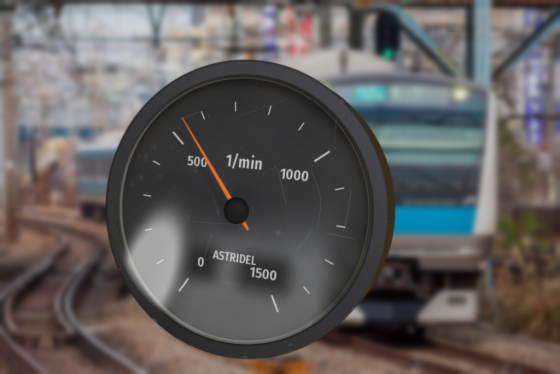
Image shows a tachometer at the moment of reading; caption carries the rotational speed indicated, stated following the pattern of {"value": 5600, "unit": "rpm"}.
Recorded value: {"value": 550, "unit": "rpm"}
